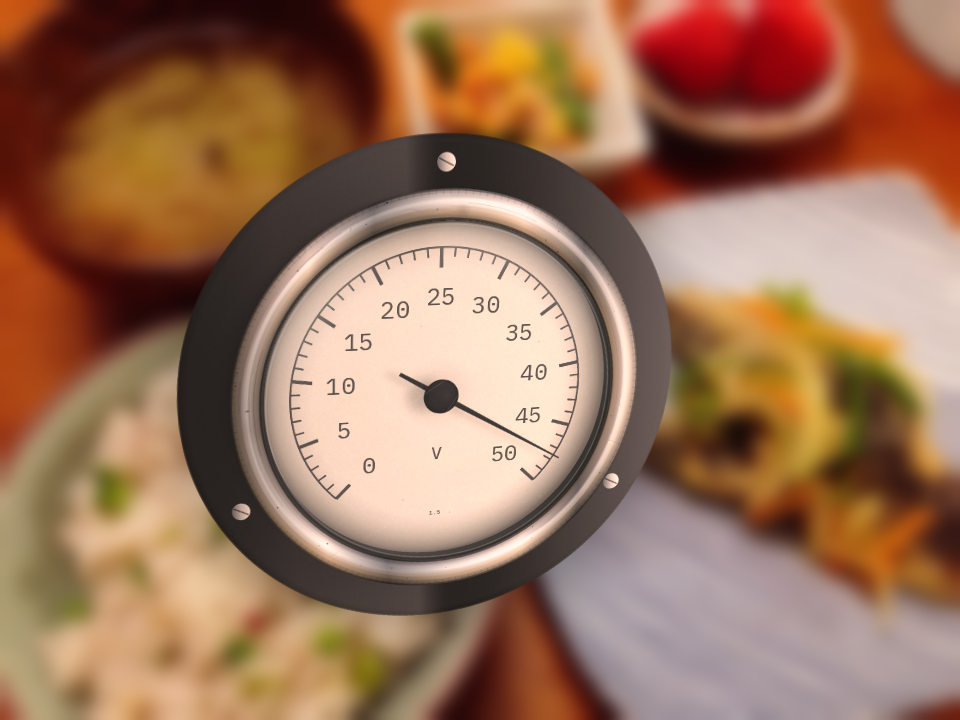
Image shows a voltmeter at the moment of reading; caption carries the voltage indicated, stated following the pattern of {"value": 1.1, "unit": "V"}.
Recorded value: {"value": 47.5, "unit": "V"}
